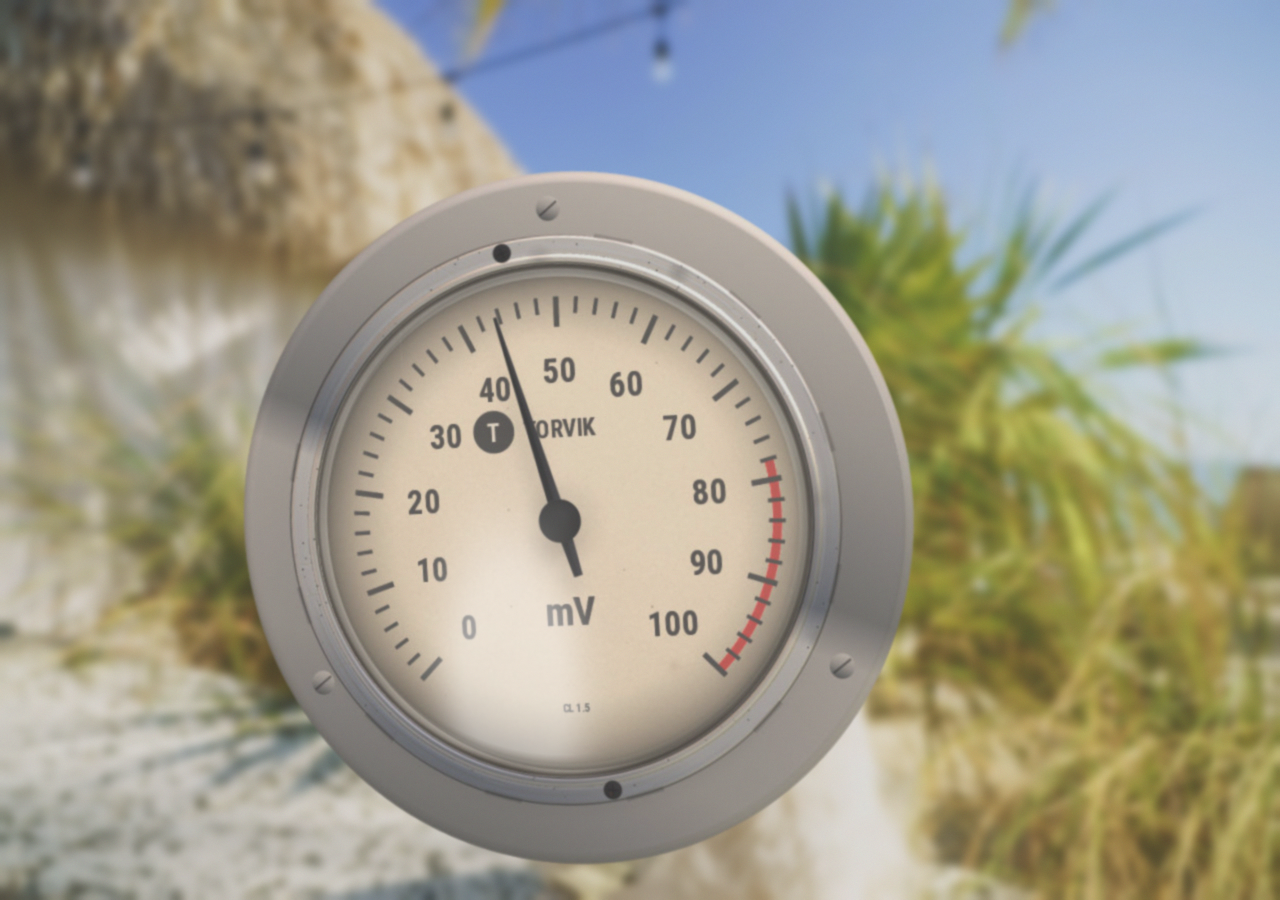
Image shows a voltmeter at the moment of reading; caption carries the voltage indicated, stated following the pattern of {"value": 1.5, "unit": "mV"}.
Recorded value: {"value": 44, "unit": "mV"}
